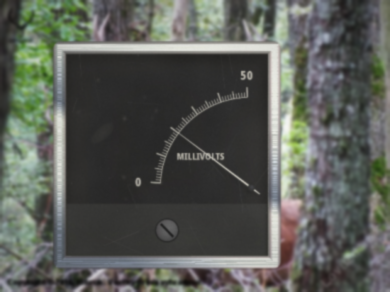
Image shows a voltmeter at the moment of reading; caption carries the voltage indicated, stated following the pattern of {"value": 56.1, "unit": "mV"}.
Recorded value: {"value": 20, "unit": "mV"}
